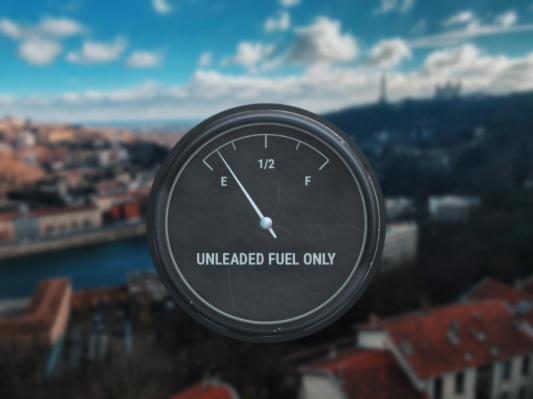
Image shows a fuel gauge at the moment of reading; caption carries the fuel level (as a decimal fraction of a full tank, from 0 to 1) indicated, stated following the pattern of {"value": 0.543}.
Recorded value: {"value": 0.125}
